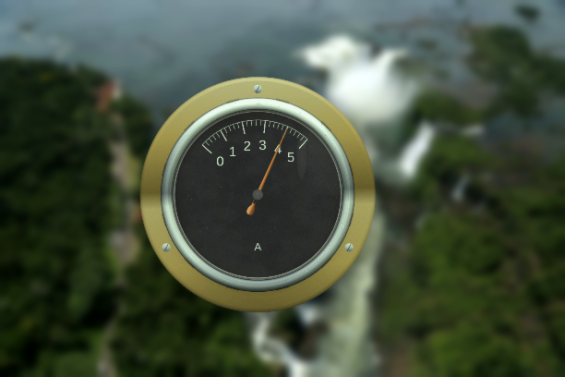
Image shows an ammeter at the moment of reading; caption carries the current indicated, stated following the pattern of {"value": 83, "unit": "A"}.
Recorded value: {"value": 4, "unit": "A"}
